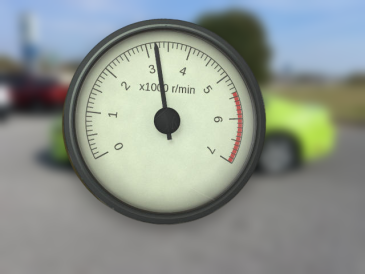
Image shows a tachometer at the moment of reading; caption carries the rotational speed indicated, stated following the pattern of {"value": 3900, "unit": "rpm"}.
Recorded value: {"value": 3200, "unit": "rpm"}
